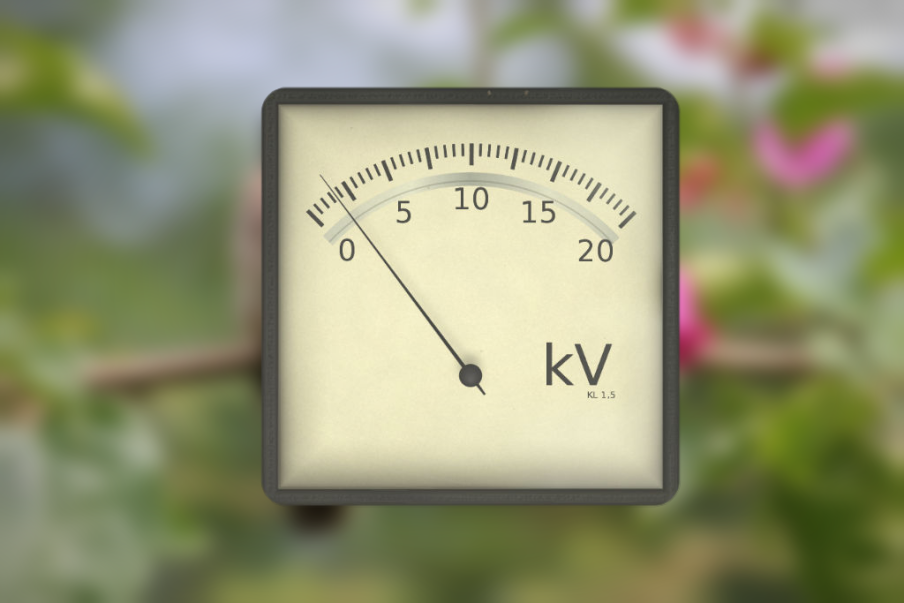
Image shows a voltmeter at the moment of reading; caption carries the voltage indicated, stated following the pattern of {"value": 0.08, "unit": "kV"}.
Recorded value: {"value": 1.75, "unit": "kV"}
